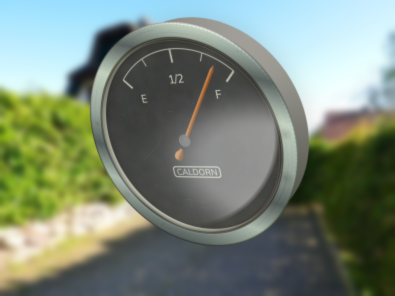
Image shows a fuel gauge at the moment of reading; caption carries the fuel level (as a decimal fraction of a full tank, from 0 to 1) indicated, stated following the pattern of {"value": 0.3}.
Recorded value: {"value": 0.875}
